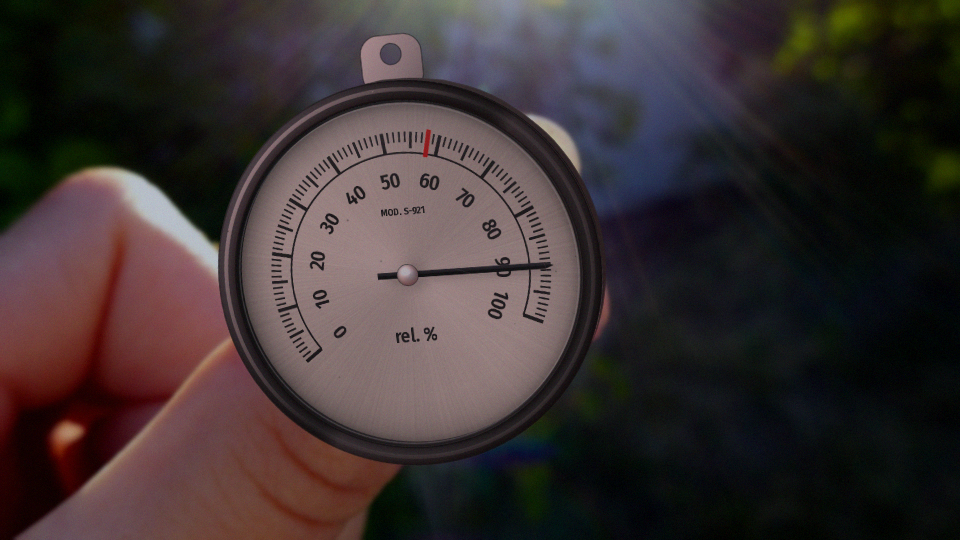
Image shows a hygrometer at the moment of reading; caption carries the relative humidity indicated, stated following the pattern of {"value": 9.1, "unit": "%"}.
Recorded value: {"value": 90, "unit": "%"}
